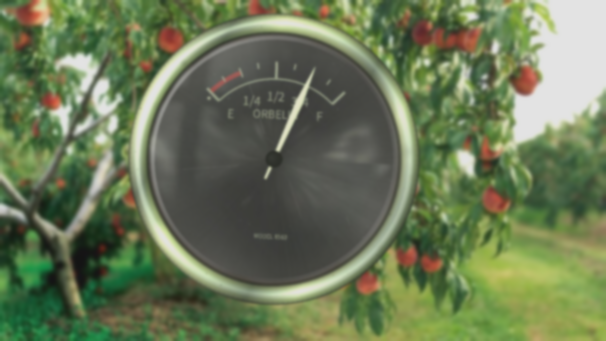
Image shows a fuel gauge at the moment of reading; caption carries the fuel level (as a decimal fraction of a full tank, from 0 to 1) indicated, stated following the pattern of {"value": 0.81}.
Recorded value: {"value": 0.75}
